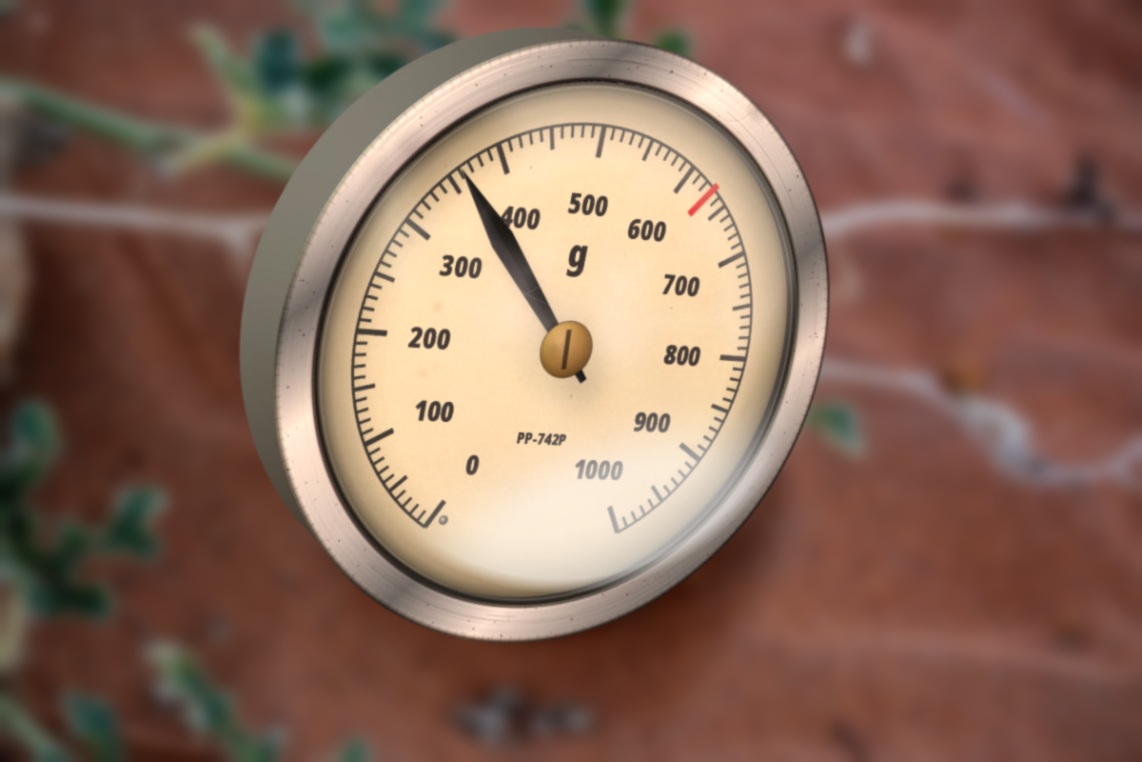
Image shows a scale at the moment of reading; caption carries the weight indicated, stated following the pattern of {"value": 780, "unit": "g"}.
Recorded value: {"value": 360, "unit": "g"}
